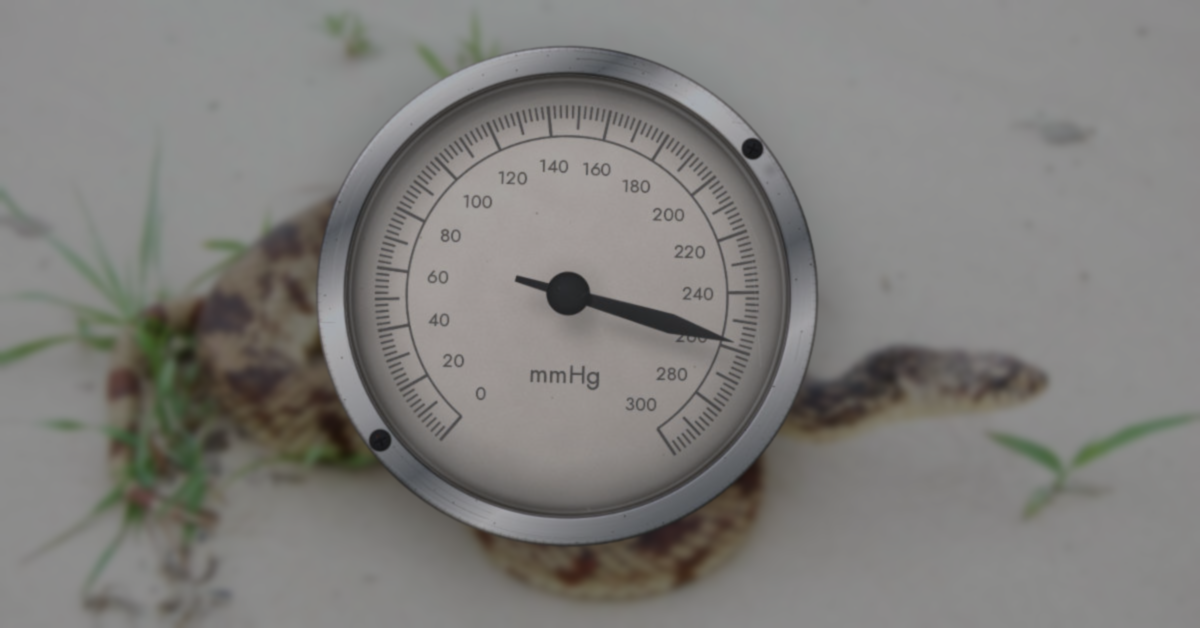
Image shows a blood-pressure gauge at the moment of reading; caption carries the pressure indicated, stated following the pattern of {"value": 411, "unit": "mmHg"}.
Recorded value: {"value": 258, "unit": "mmHg"}
